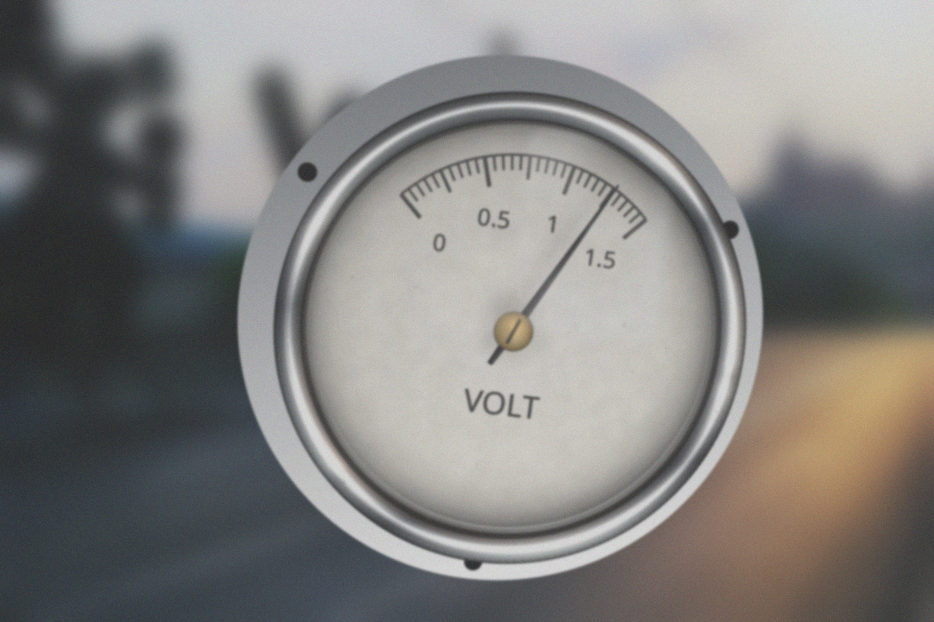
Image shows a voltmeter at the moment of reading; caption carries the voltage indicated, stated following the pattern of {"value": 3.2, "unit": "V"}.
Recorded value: {"value": 1.25, "unit": "V"}
